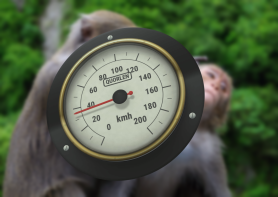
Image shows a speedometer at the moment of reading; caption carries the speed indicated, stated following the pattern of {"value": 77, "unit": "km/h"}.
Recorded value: {"value": 35, "unit": "km/h"}
